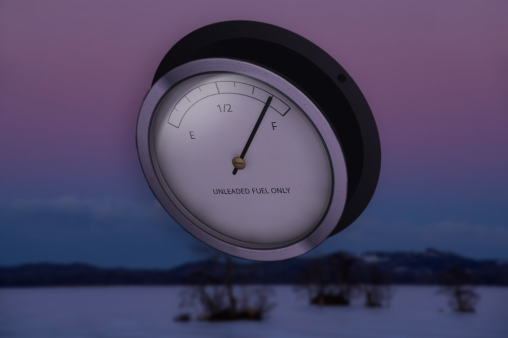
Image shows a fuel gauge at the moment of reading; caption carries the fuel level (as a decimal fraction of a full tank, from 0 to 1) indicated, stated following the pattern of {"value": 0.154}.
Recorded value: {"value": 0.875}
